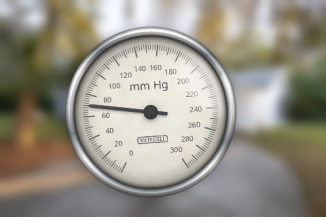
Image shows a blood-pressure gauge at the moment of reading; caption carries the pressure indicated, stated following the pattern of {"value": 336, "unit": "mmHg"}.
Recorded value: {"value": 70, "unit": "mmHg"}
